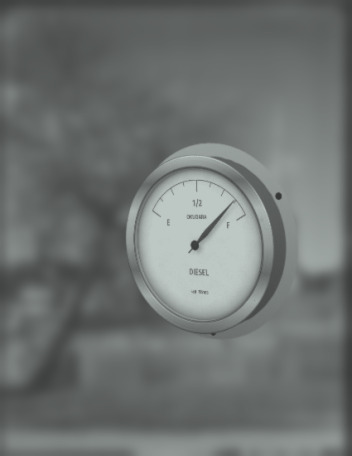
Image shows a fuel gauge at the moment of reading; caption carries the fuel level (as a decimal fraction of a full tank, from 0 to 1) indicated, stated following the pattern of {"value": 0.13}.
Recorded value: {"value": 0.875}
